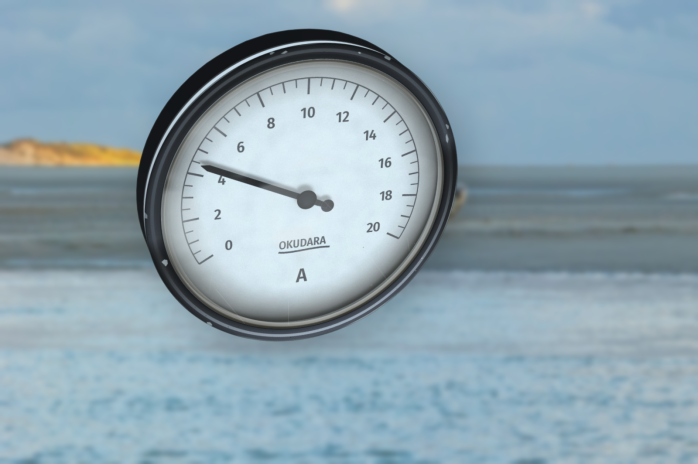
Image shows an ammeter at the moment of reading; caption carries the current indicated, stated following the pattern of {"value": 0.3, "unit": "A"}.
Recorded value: {"value": 4.5, "unit": "A"}
